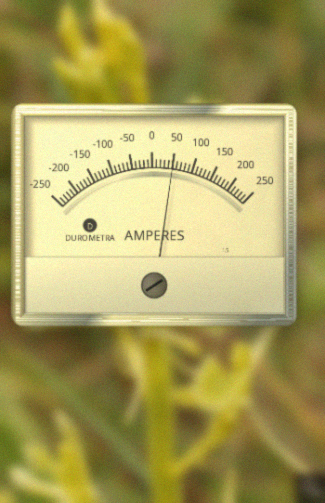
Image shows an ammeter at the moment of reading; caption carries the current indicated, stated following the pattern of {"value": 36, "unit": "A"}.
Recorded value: {"value": 50, "unit": "A"}
